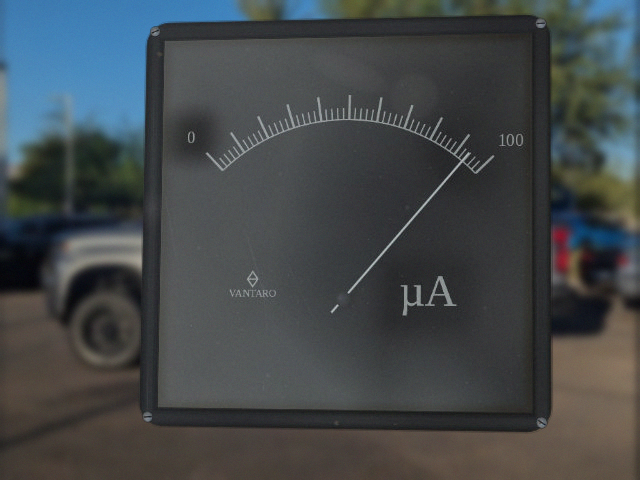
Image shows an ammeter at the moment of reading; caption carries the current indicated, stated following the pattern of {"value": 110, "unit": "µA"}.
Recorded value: {"value": 94, "unit": "µA"}
